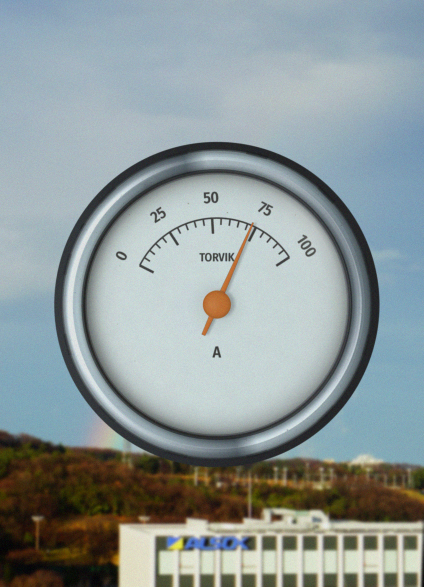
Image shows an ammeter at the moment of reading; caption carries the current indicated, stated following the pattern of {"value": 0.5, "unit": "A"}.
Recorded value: {"value": 72.5, "unit": "A"}
